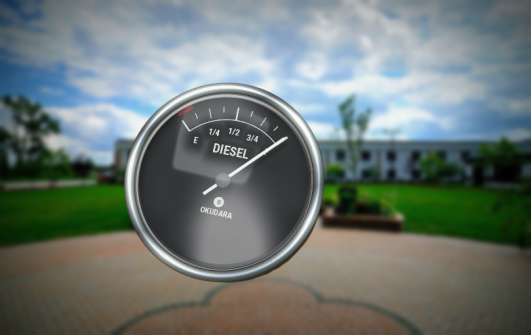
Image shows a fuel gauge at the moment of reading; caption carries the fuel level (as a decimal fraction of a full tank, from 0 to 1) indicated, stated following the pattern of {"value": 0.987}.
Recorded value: {"value": 1}
